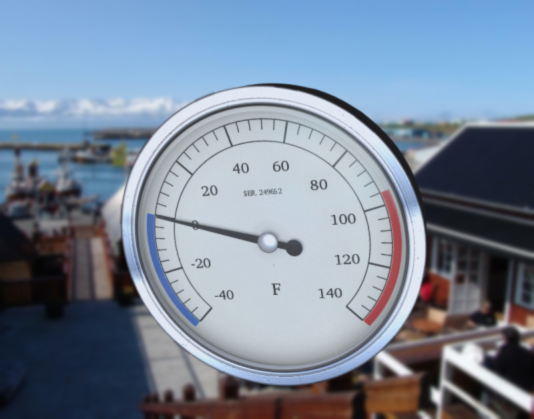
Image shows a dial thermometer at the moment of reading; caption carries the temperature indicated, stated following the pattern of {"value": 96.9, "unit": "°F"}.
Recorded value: {"value": 0, "unit": "°F"}
